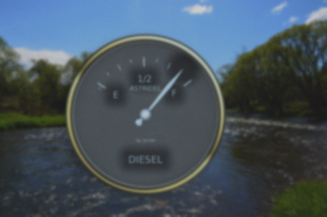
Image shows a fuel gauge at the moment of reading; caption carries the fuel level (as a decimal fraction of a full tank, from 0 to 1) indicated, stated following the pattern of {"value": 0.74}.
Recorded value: {"value": 0.875}
